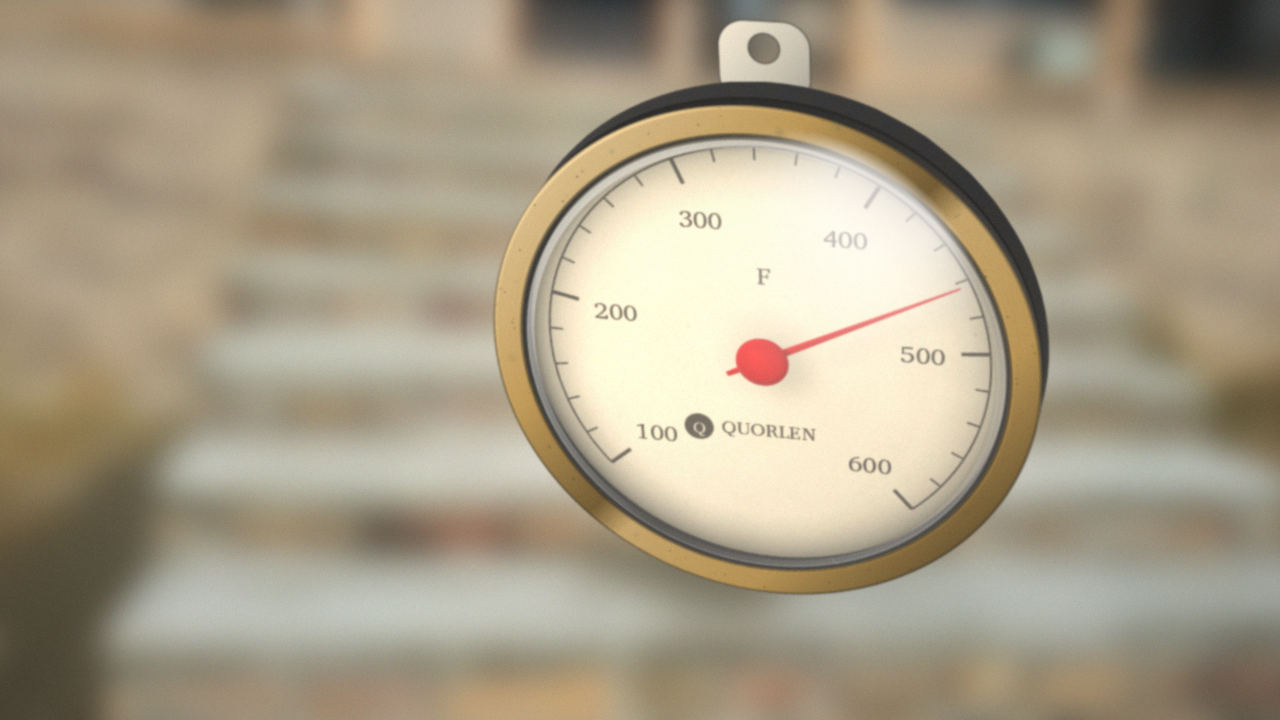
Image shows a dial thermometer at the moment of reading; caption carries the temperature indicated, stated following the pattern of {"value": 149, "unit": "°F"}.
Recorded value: {"value": 460, "unit": "°F"}
